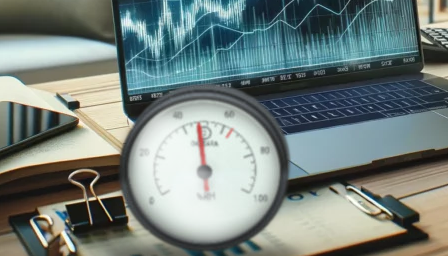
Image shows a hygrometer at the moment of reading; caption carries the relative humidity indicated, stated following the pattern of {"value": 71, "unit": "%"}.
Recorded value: {"value": 48, "unit": "%"}
